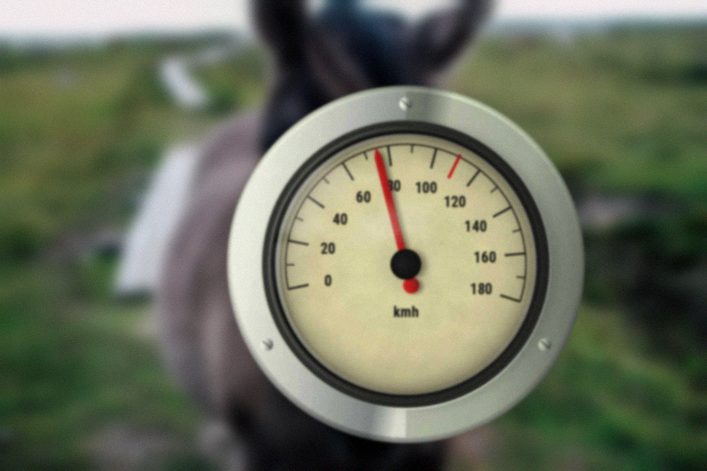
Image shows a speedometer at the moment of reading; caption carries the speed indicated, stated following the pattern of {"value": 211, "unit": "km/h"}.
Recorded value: {"value": 75, "unit": "km/h"}
